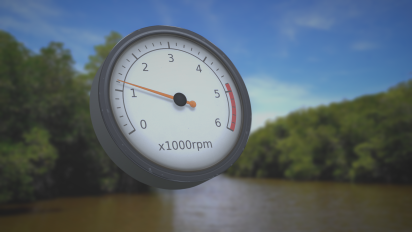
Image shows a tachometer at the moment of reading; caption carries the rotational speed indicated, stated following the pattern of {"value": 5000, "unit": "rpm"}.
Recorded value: {"value": 1200, "unit": "rpm"}
